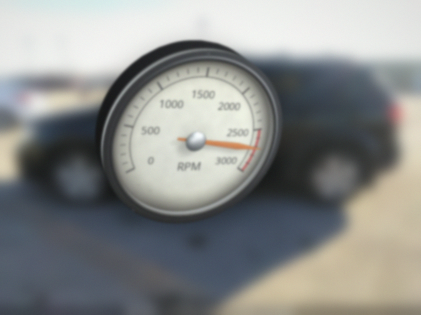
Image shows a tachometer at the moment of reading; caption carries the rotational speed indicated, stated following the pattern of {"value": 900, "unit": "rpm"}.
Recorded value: {"value": 2700, "unit": "rpm"}
